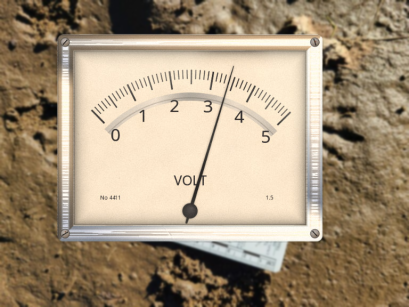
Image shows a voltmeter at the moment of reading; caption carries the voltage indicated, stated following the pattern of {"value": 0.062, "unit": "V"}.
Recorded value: {"value": 3.4, "unit": "V"}
